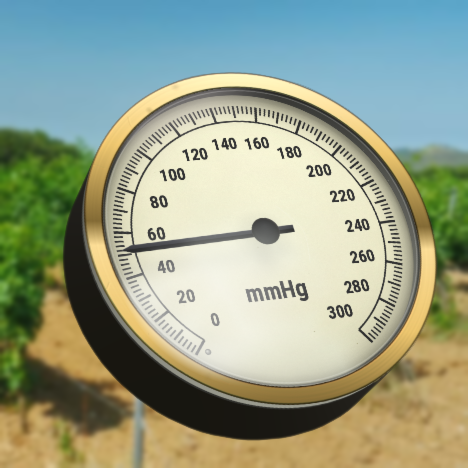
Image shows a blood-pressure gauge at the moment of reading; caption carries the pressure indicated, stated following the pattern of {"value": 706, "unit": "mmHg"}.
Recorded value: {"value": 50, "unit": "mmHg"}
